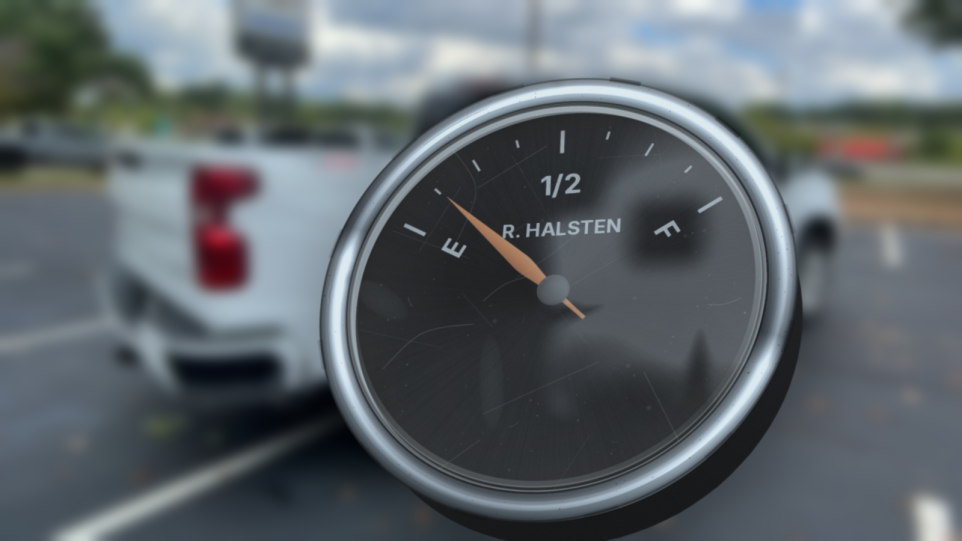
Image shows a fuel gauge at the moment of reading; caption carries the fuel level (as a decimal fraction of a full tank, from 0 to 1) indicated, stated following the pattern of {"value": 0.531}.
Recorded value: {"value": 0.125}
